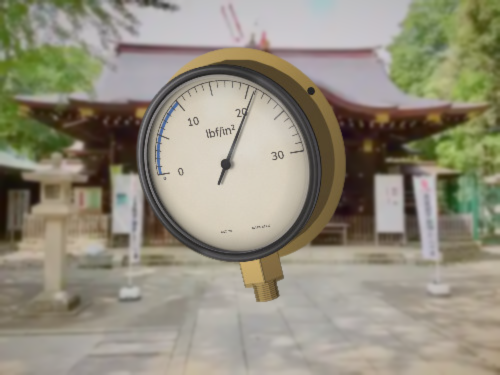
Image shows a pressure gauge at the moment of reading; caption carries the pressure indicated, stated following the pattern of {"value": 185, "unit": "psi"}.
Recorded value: {"value": 21, "unit": "psi"}
